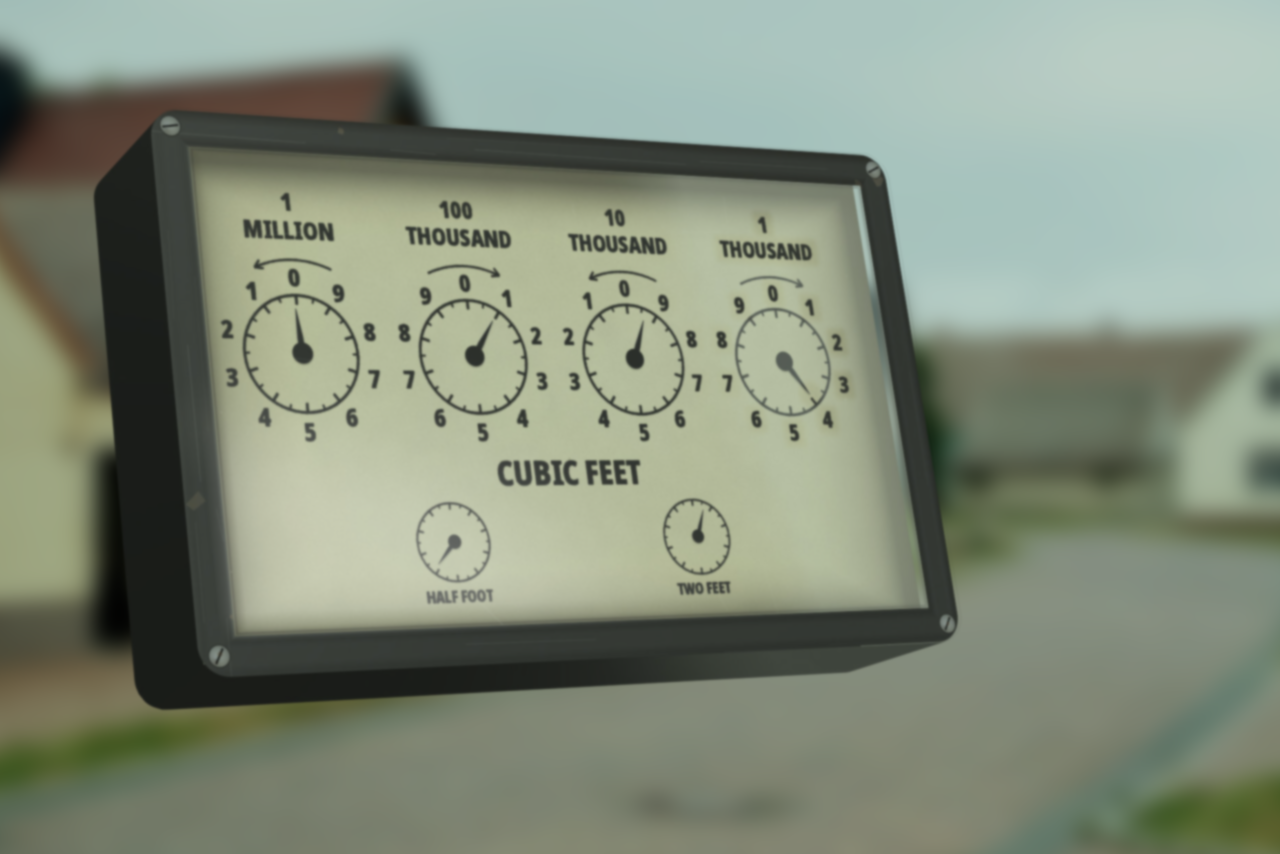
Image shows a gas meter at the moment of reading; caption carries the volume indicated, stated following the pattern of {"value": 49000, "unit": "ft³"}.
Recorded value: {"value": 9400, "unit": "ft³"}
